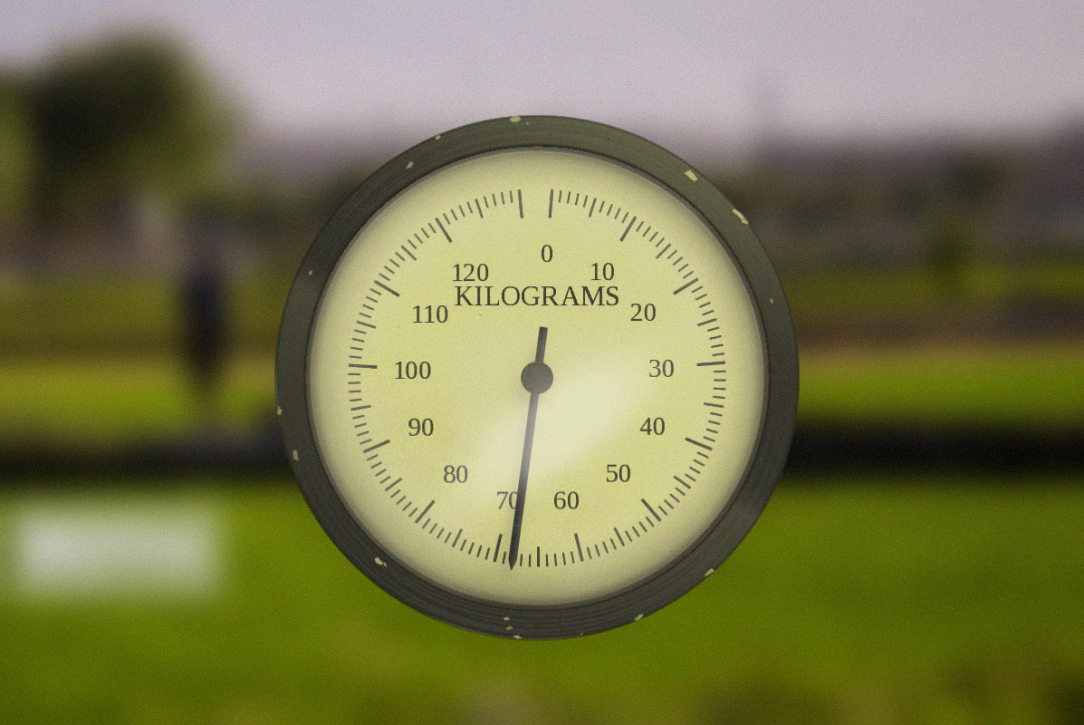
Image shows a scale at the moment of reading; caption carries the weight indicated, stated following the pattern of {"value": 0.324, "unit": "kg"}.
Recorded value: {"value": 68, "unit": "kg"}
